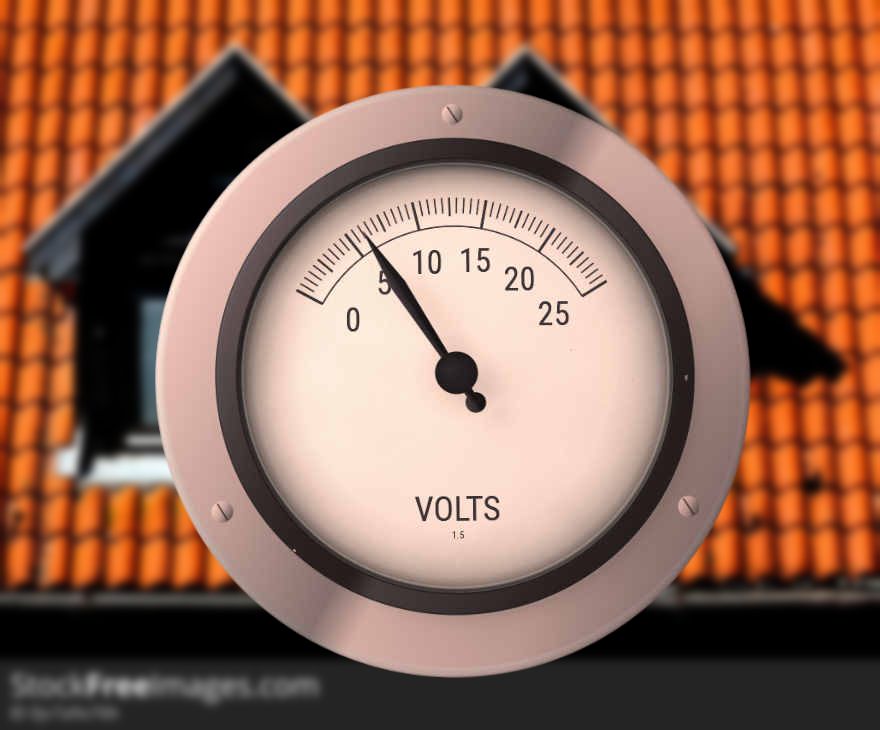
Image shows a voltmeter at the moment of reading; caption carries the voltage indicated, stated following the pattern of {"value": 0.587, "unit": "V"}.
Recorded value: {"value": 6, "unit": "V"}
